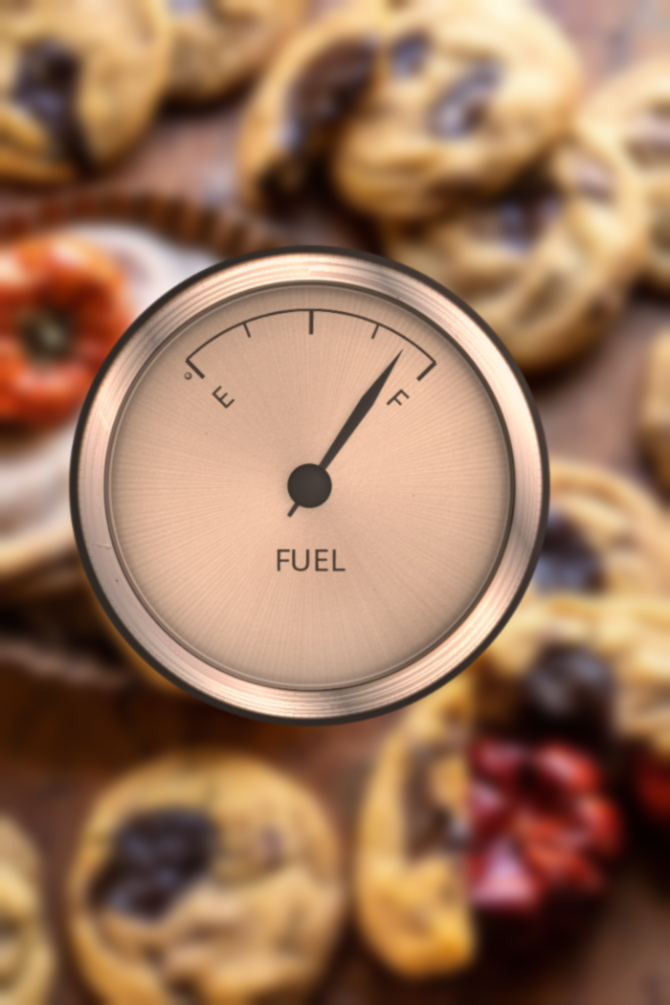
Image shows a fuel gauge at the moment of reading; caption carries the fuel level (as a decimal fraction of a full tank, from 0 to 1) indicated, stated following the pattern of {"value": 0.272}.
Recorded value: {"value": 0.875}
